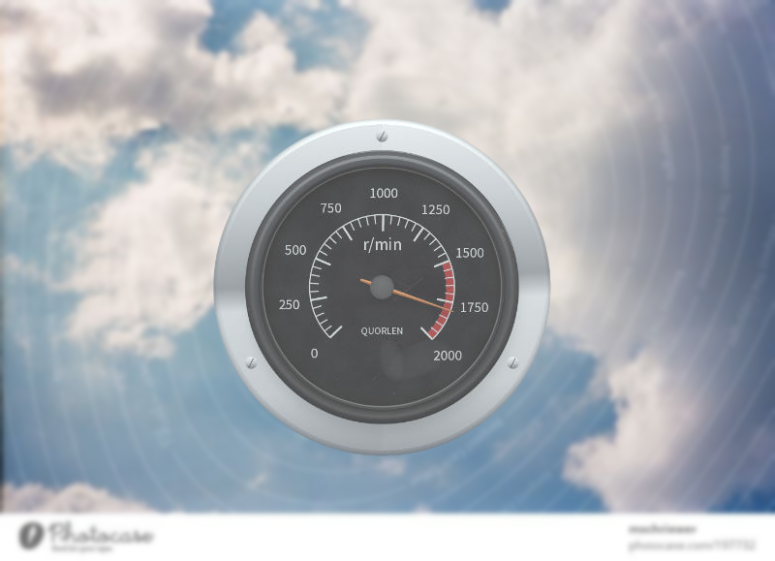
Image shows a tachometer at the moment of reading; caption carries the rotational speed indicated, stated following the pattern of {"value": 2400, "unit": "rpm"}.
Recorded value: {"value": 1800, "unit": "rpm"}
